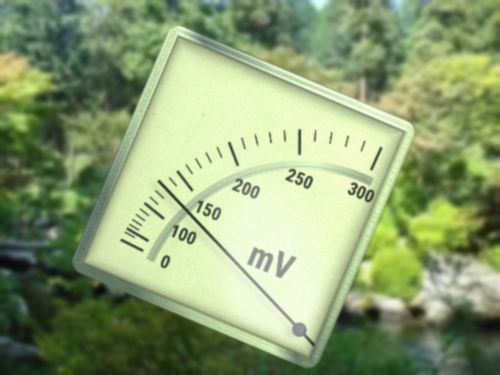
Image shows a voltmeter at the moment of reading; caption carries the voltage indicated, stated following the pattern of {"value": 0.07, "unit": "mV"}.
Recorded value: {"value": 130, "unit": "mV"}
